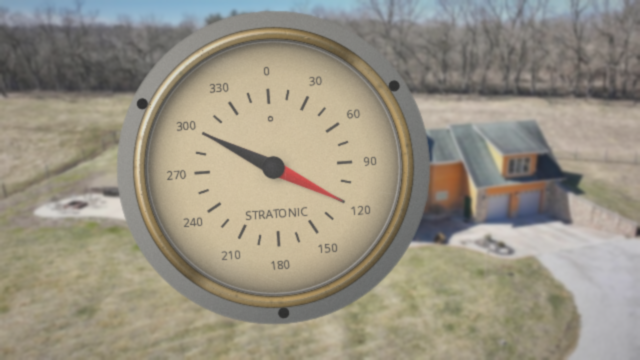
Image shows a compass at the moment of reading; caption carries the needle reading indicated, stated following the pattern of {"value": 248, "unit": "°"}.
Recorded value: {"value": 120, "unit": "°"}
